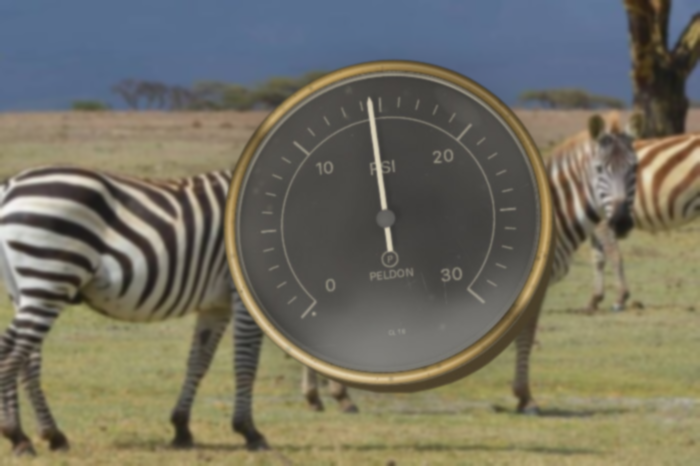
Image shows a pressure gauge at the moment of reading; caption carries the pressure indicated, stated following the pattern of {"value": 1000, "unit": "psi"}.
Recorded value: {"value": 14.5, "unit": "psi"}
